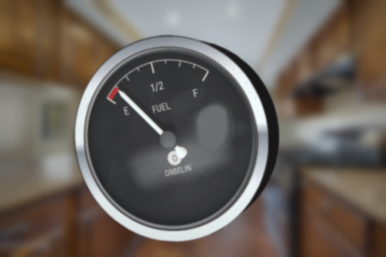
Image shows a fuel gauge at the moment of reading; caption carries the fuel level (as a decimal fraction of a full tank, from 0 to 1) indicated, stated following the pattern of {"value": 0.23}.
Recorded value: {"value": 0.125}
